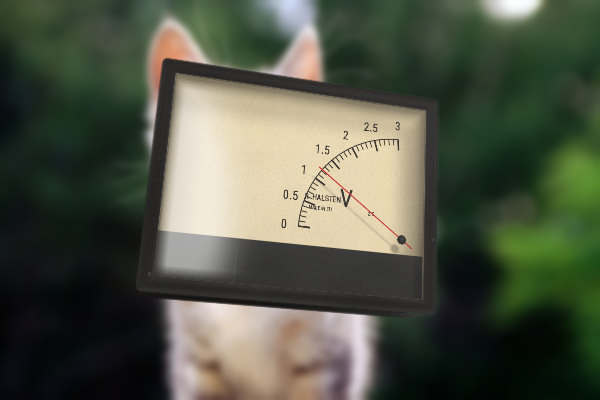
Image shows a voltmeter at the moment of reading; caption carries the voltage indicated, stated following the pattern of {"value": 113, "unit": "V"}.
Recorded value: {"value": 1.2, "unit": "V"}
